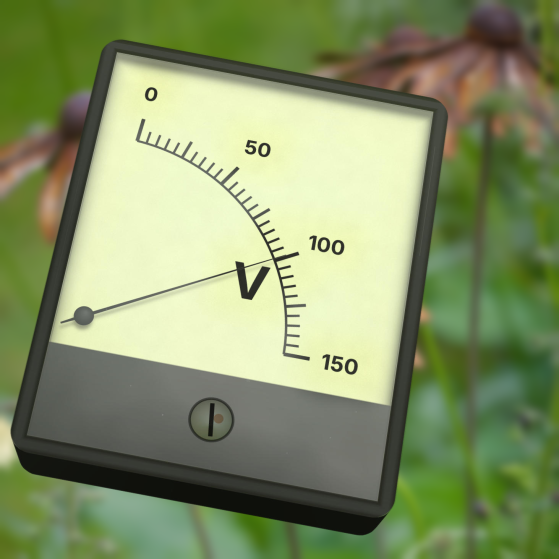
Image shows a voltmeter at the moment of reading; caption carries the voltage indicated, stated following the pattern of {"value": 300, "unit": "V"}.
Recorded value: {"value": 100, "unit": "V"}
